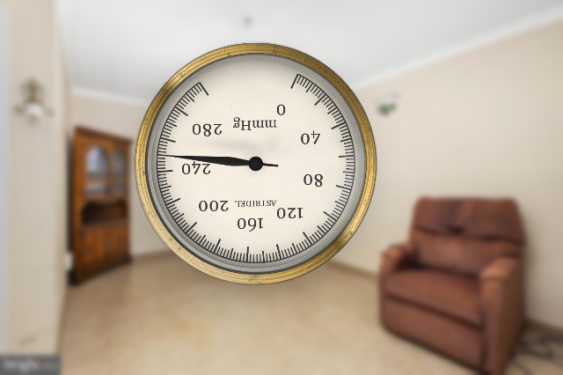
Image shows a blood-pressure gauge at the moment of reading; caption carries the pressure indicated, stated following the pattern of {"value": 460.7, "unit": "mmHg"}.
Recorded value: {"value": 250, "unit": "mmHg"}
